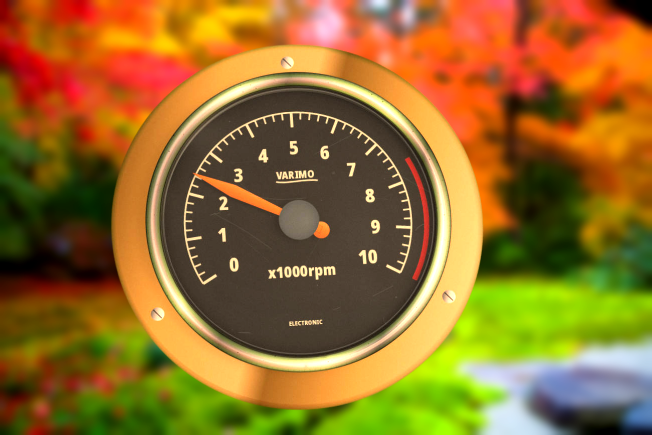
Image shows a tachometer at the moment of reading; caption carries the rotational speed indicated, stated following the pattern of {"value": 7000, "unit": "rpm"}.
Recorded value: {"value": 2400, "unit": "rpm"}
